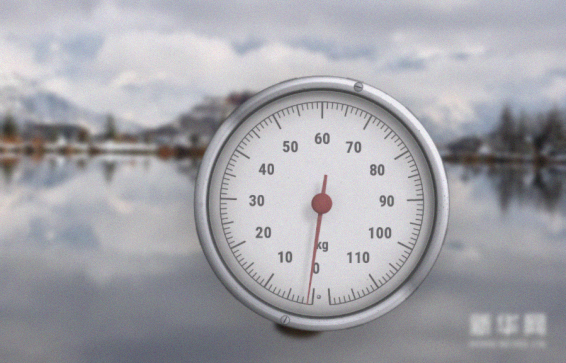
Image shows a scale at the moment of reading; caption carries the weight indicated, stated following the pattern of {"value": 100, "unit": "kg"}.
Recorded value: {"value": 1, "unit": "kg"}
